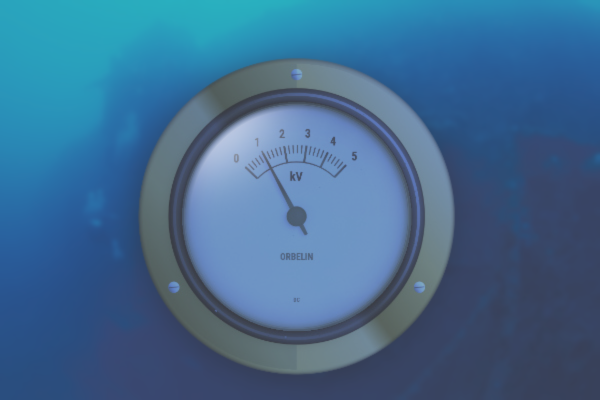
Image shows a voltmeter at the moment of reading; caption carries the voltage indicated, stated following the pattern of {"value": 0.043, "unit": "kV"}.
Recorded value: {"value": 1, "unit": "kV"}
